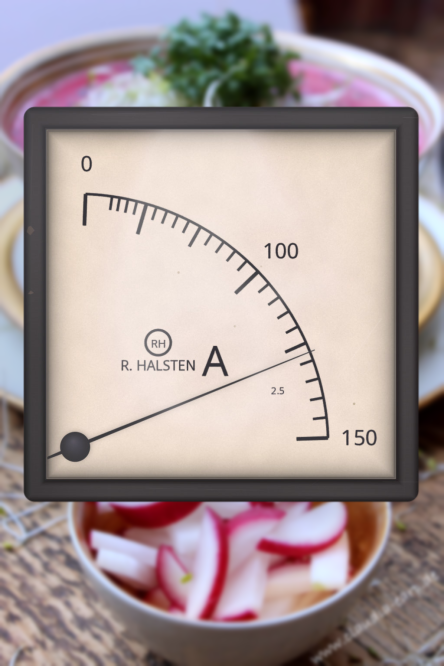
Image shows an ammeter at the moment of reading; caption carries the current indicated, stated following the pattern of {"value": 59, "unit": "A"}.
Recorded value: {"value": 127.5, "unit": "A"}
